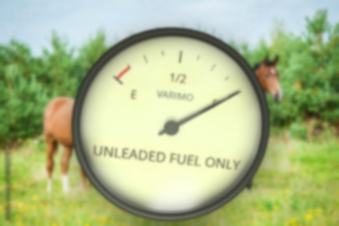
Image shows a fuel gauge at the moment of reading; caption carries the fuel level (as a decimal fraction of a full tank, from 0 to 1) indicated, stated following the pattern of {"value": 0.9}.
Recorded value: {"value": 1}
